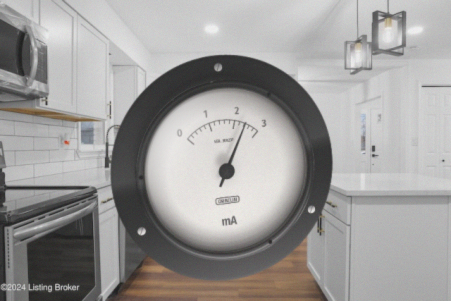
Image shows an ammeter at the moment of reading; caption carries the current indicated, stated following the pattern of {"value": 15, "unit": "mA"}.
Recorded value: {"value": 2.4, "unit": "mA"}
